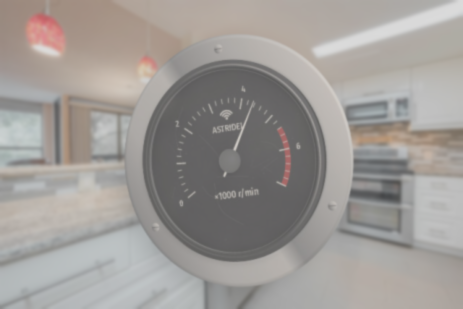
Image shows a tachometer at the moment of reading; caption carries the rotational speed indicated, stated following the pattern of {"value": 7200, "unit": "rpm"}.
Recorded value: {"value": 4400, "unit": "rpm"}
